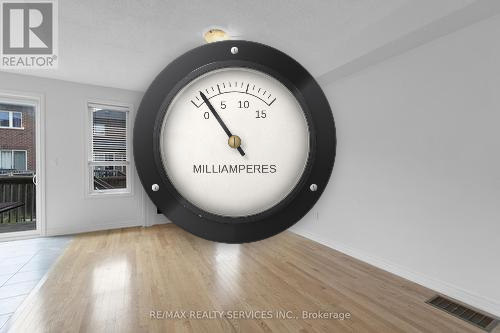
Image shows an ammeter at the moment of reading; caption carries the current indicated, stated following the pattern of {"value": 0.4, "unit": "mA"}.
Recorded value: {"value": 2, "unit": "mA"}
